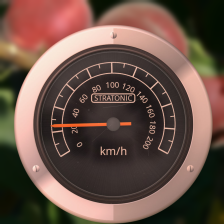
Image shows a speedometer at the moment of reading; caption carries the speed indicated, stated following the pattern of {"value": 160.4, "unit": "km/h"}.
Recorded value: {"value": 25, "unit": "km/h"}
